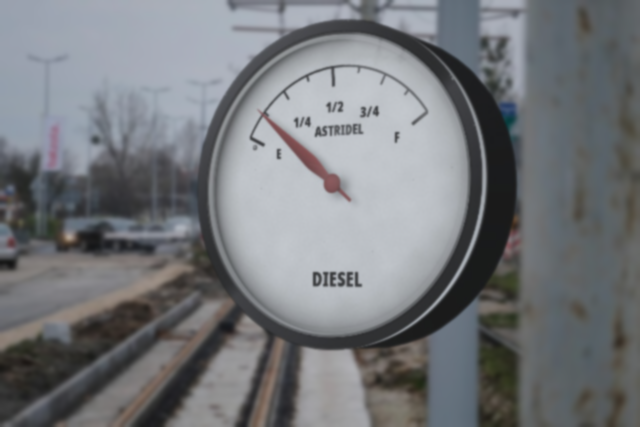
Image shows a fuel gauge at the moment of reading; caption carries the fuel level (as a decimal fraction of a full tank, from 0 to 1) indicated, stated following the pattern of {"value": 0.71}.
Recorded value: {"value": 0.125}
